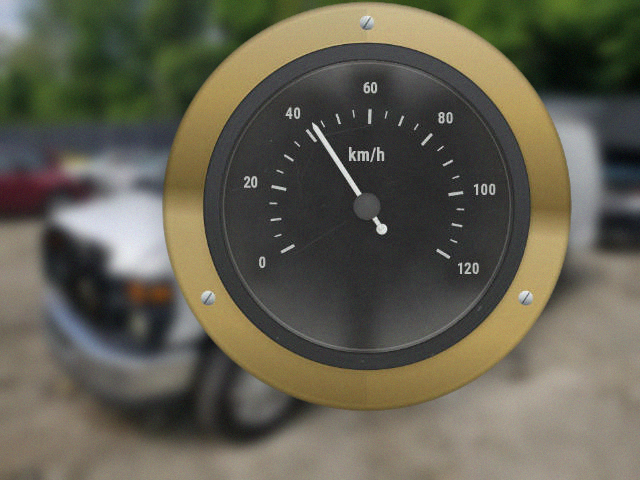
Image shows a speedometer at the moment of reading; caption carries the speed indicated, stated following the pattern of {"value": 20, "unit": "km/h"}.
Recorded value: {"value": 42.5, "unit": "km/h"}
